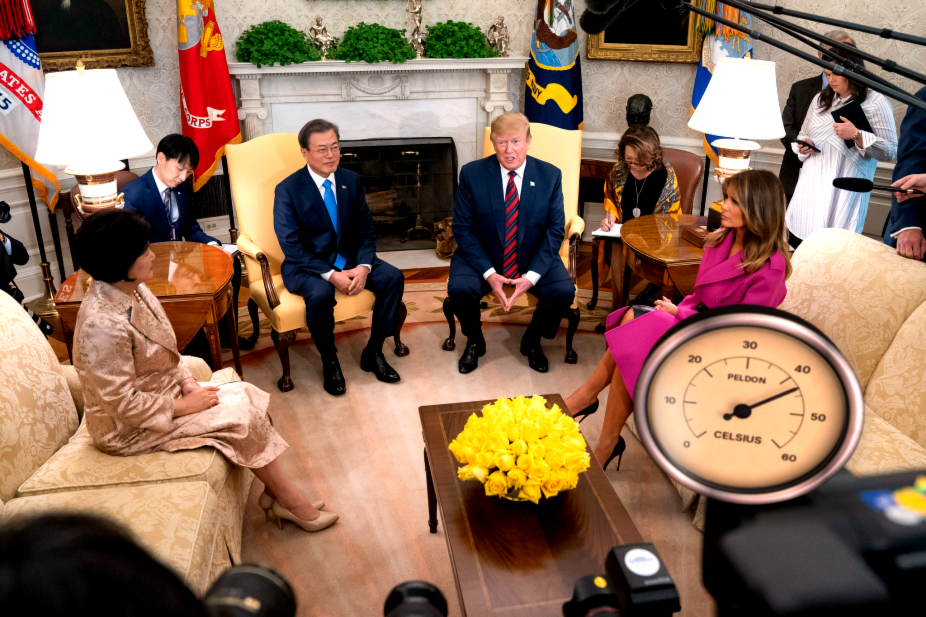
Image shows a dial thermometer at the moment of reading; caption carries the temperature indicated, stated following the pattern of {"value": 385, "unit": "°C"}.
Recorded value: {"value": 42.5, "unit": "°C"}
